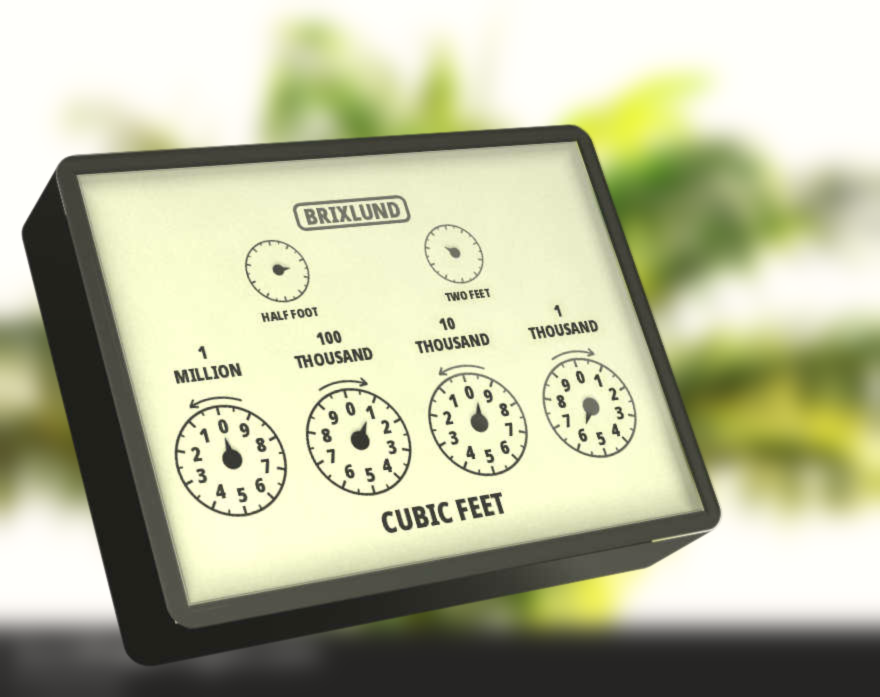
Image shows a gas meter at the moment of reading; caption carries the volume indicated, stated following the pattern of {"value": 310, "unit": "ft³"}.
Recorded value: {"value": 9600, "unit": "ft³"}
